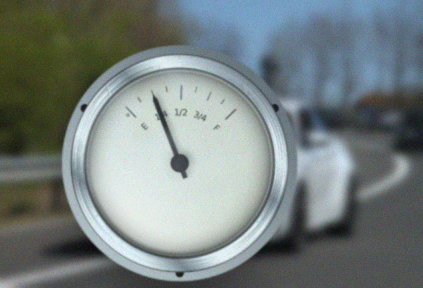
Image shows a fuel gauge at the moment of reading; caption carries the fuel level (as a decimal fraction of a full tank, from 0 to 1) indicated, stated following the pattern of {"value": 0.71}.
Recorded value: {"value": 0.25}
